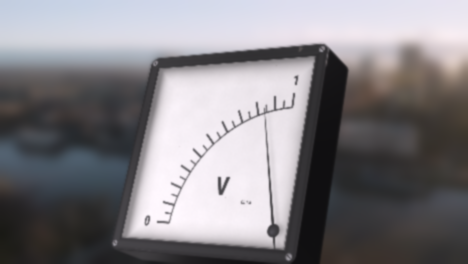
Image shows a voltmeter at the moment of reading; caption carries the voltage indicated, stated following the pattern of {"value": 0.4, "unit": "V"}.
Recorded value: {"value": 0.85, "unit": "V"}
